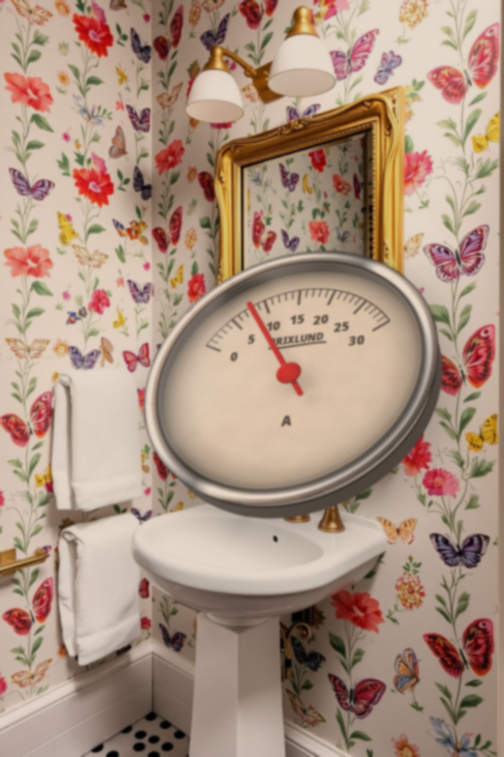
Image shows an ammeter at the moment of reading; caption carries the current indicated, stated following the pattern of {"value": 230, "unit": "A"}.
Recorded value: {"value": 8, "unit": "A"}
